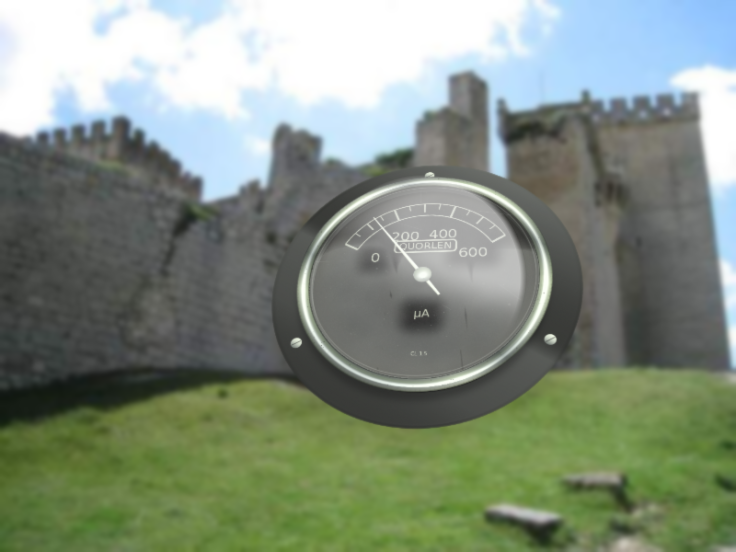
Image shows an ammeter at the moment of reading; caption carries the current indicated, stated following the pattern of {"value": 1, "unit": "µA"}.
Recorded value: {"value": 125, "unit": "µA"}
